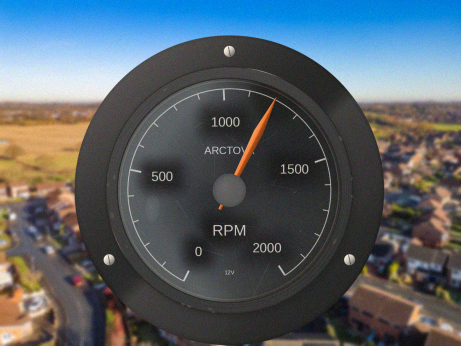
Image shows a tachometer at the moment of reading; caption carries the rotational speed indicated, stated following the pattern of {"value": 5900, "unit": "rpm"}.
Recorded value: {"value": 1200, "unit": "rpm"}
